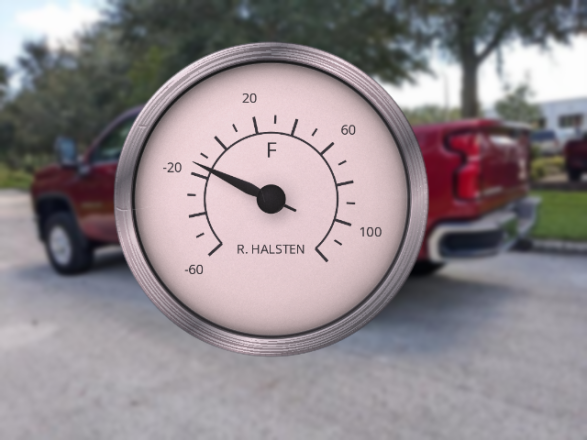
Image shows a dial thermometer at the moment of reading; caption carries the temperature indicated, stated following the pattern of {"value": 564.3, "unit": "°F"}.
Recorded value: {"value": -15, "unit": "°F"}
